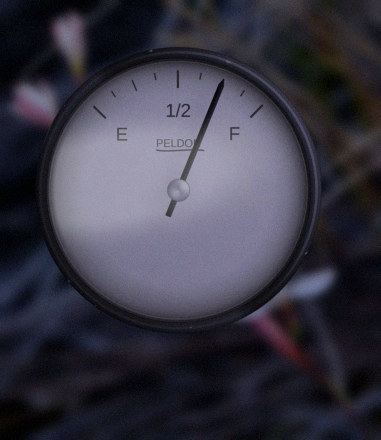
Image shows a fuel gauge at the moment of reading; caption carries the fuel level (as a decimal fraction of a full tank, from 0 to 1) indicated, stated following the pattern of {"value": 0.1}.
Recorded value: {"value": 0.75}
